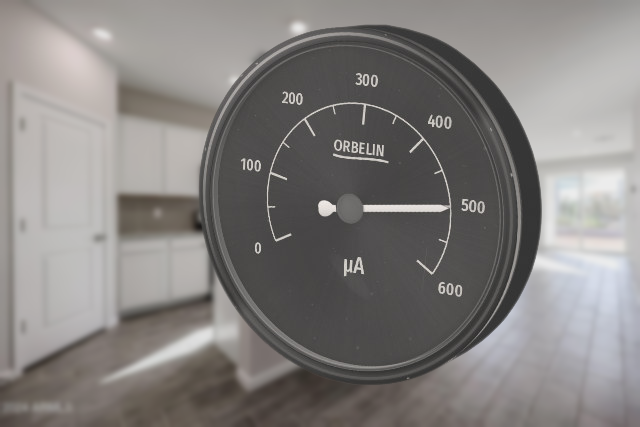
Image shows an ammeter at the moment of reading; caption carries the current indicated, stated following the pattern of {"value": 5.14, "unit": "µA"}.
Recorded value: {"value": 500, "unit": "µA"}
